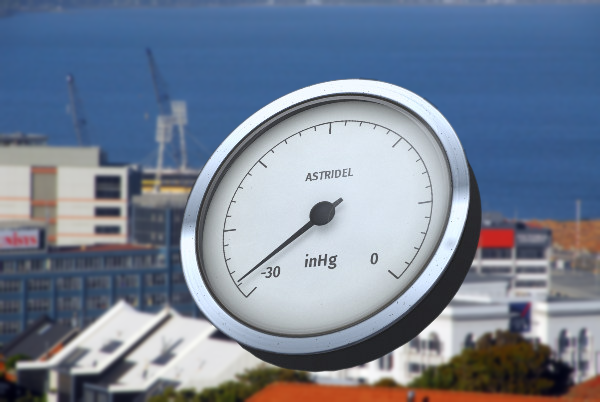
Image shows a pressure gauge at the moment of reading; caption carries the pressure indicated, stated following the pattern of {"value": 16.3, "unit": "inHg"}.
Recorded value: {"value": -29, "unit": "inHg"}
